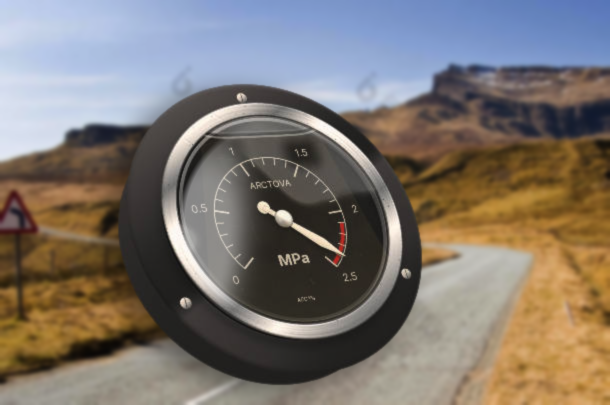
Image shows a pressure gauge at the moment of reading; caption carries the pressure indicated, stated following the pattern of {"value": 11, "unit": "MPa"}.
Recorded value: {"value": 2.4, "unit": "MPa"}
